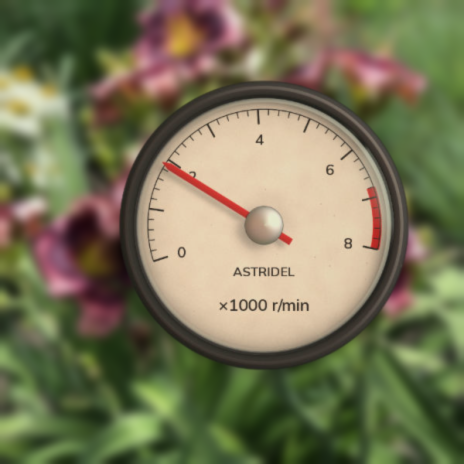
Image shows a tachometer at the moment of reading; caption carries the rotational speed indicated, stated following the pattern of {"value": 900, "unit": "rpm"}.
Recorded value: {"value": 1900, "unit": "rpm"}
